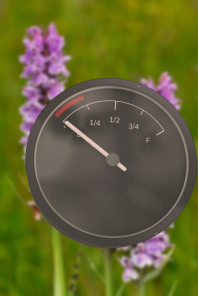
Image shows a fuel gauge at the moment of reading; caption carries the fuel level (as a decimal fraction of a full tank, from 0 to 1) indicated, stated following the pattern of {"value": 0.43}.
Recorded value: {"value": 0}
